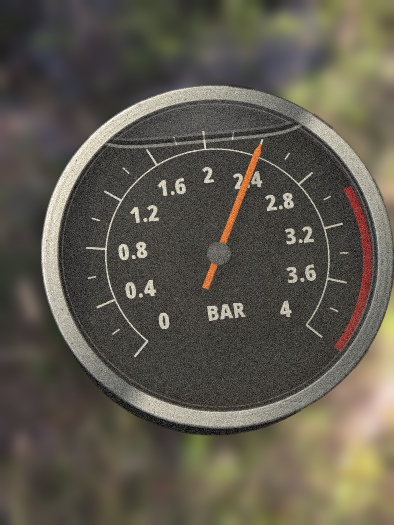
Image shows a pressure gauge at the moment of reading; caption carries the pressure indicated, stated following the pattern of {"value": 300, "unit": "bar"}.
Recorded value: {"value": 2.4, "unit": "bar"}
